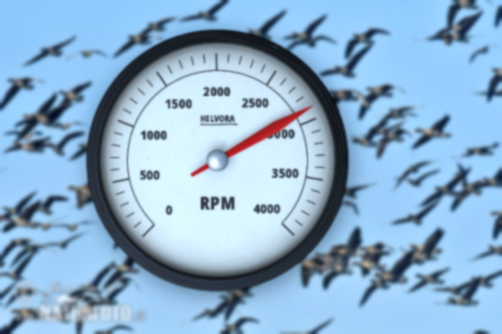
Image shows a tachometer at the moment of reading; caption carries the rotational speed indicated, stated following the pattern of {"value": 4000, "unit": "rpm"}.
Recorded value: {"value": 2900, "unit": "rpm"}
